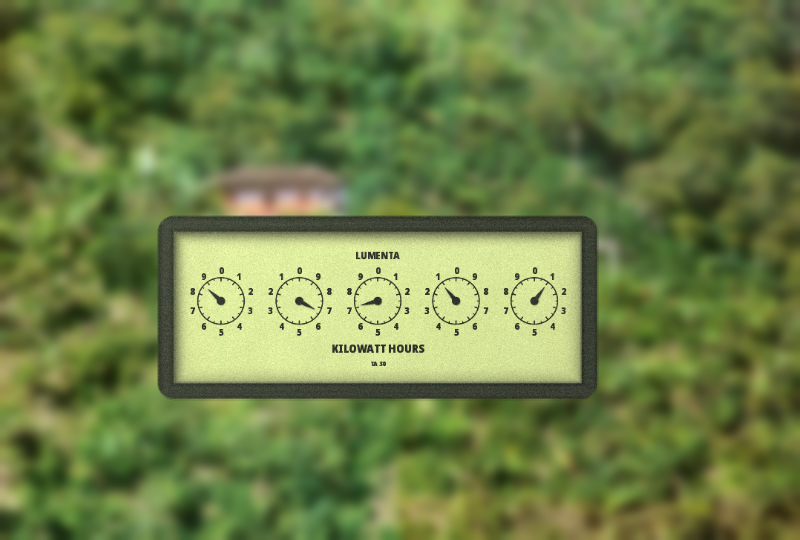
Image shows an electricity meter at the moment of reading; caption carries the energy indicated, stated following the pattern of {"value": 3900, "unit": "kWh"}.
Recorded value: {"value": 86711, "unit": "kWh"}
